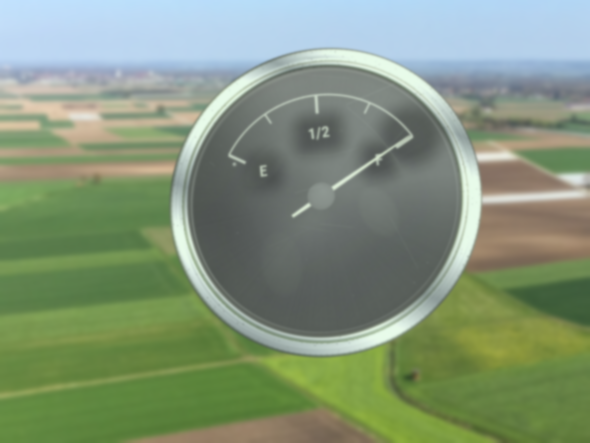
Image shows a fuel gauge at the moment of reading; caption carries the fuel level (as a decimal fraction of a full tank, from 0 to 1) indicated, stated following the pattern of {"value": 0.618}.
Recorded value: {"value": 1}
